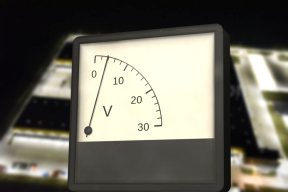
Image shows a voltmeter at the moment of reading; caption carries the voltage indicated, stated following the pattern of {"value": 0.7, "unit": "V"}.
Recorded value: {"value": 4, "unit": "V"}
